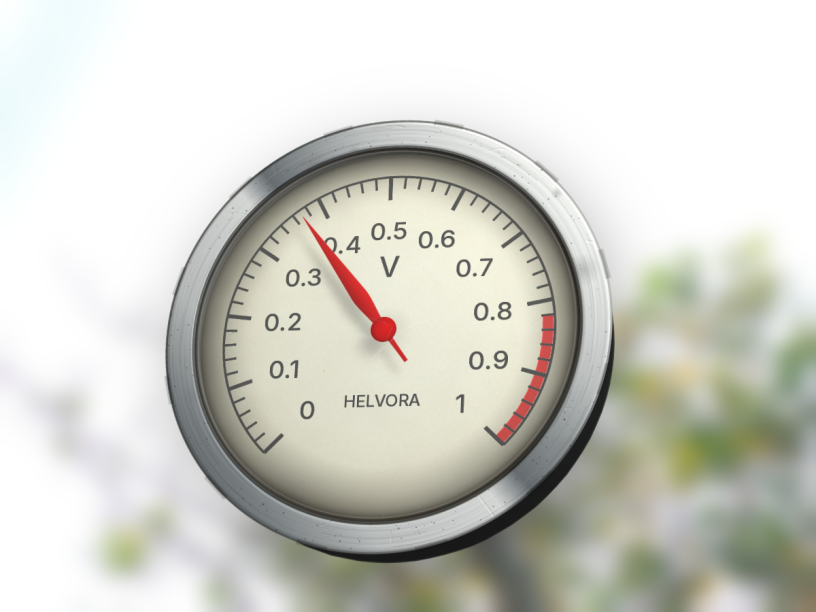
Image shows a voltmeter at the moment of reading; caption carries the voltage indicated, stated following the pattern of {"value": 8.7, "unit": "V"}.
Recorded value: {"value": 0.37, "unit": "V"}
